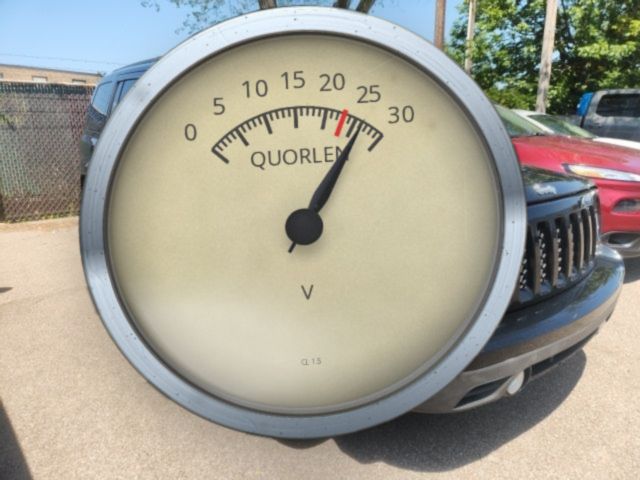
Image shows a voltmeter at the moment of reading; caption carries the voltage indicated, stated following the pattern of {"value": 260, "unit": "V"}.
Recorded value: {"value": 26, "unit": "V"}
